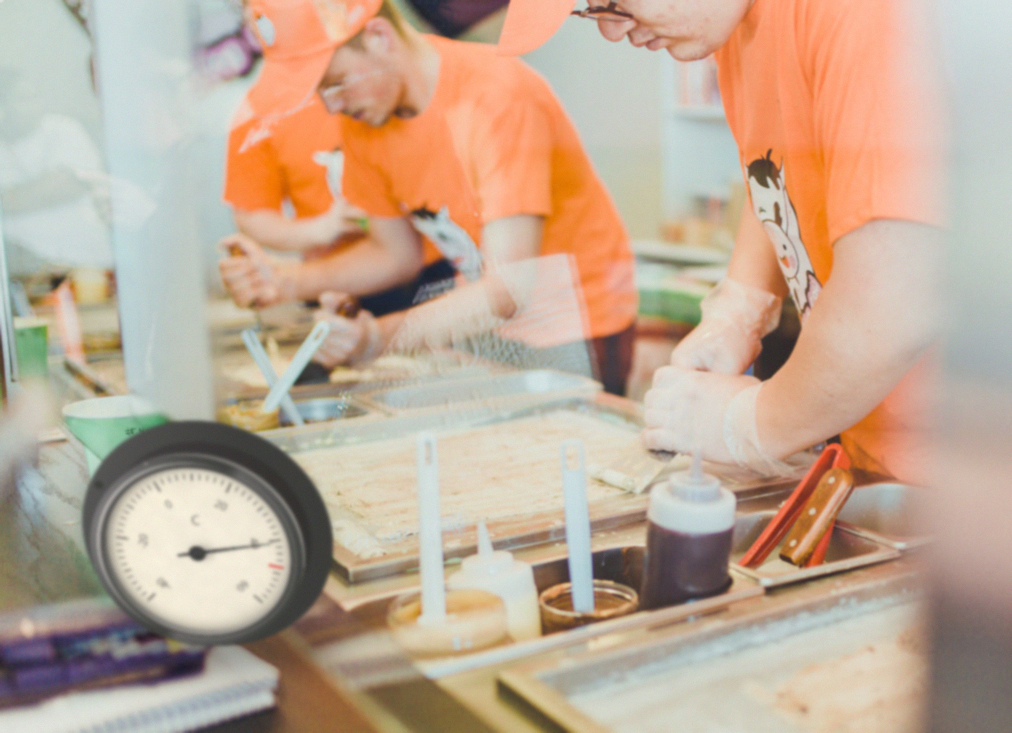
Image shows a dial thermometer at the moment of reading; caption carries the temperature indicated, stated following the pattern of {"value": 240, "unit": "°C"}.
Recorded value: {"value": 40, "unit": "°C"}
